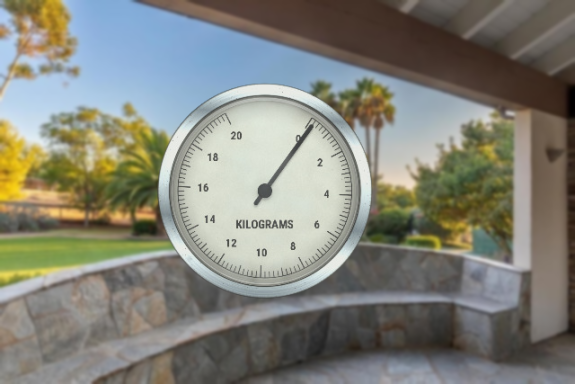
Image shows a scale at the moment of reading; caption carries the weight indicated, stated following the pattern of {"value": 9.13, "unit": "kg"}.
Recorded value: {"value": 0.2, "unit": "kg"}
